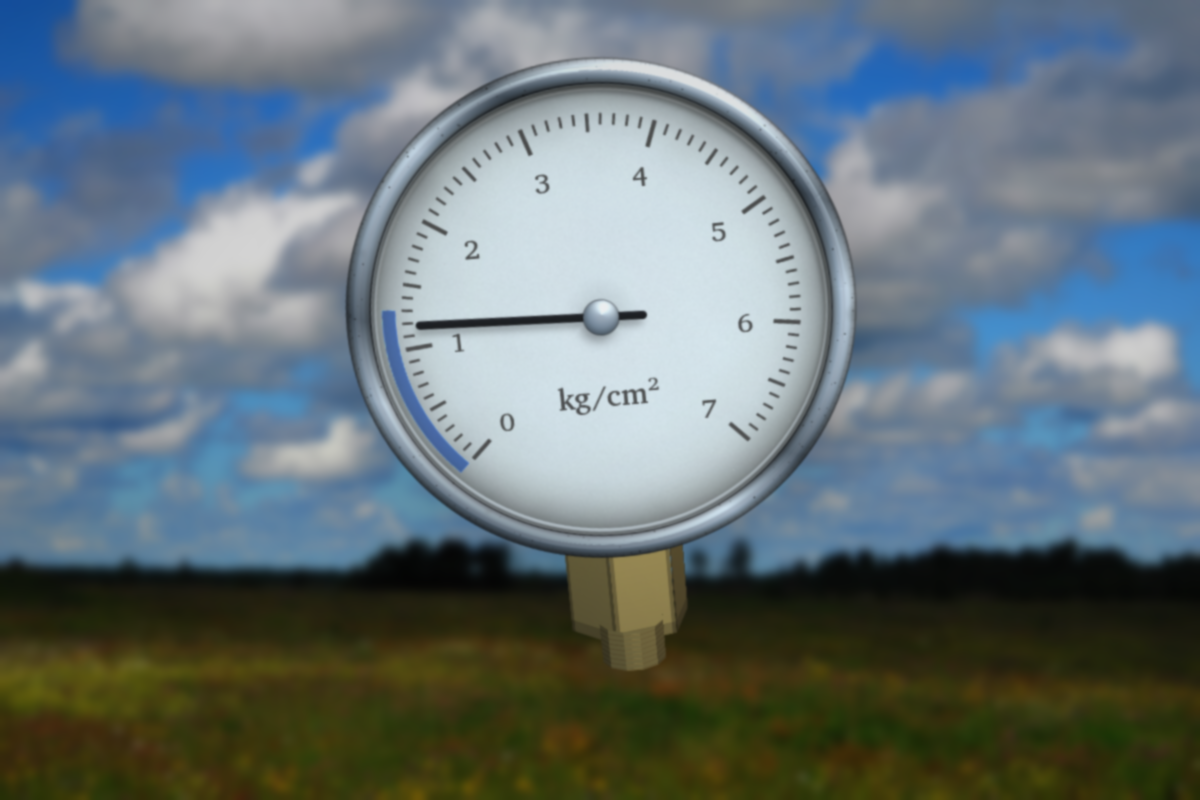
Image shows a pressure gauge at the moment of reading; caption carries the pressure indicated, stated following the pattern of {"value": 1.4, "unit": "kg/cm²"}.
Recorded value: {"value": 1.2, "unit": "kg/cm²"}
